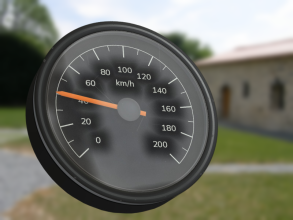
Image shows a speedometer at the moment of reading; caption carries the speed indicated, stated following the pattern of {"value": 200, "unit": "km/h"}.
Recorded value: {"value": 40, "unit": "km/h"}
